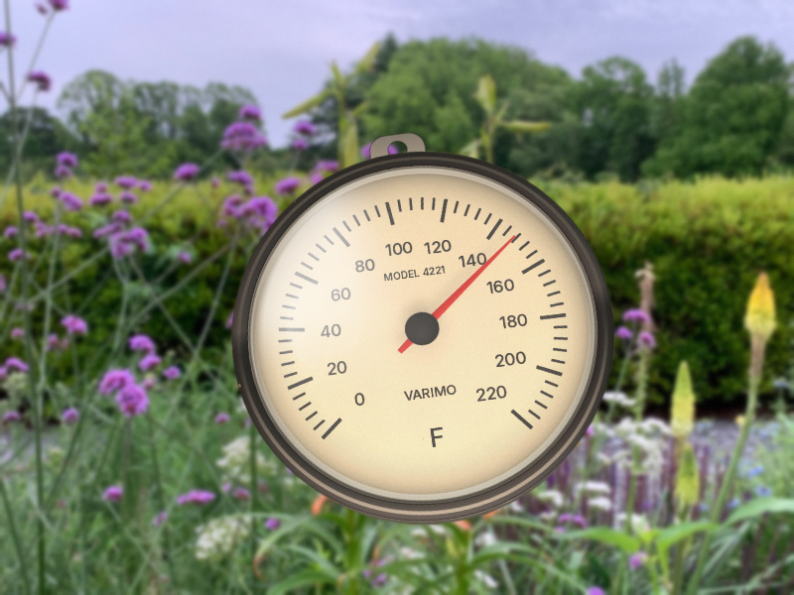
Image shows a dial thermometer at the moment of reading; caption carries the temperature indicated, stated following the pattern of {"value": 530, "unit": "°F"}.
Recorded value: {"value": 148, "unit": "°F"}
